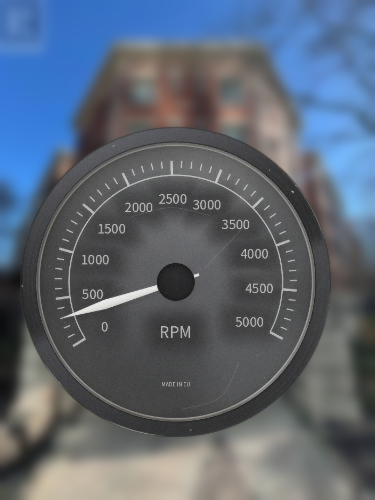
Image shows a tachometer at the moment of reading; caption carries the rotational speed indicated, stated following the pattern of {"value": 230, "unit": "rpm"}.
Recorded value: {"value": 300, "unit": "rpm"}
